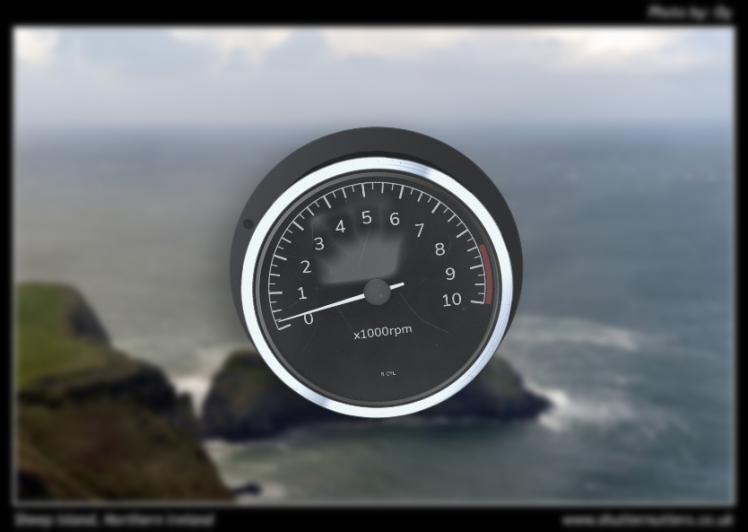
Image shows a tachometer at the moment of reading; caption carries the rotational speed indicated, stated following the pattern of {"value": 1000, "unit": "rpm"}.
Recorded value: {"value": 250, "unit": "rpm"}
